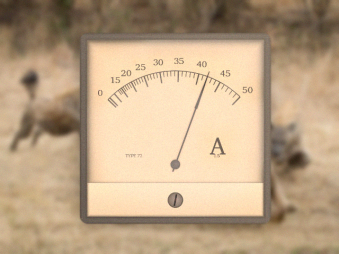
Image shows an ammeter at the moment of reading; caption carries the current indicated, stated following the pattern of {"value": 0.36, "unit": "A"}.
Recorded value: {"value": 42, "unit": "A"}
